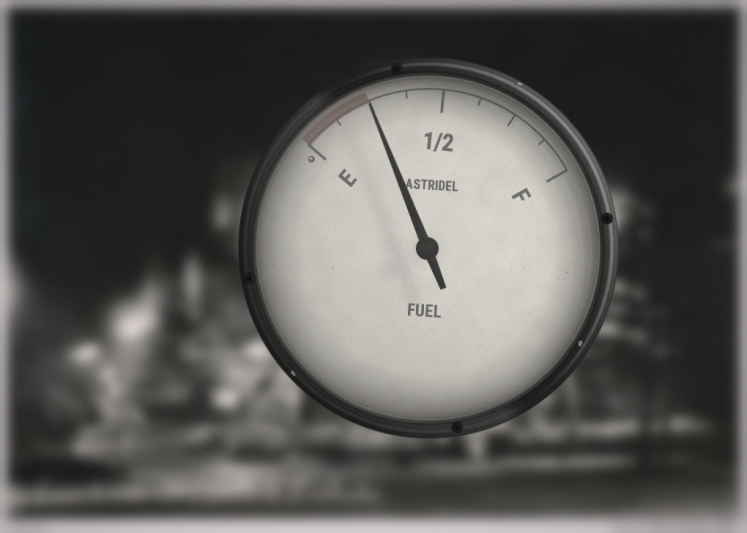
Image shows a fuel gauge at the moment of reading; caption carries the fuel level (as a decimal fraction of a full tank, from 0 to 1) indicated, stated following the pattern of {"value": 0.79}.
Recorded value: {"value": 0.25}
